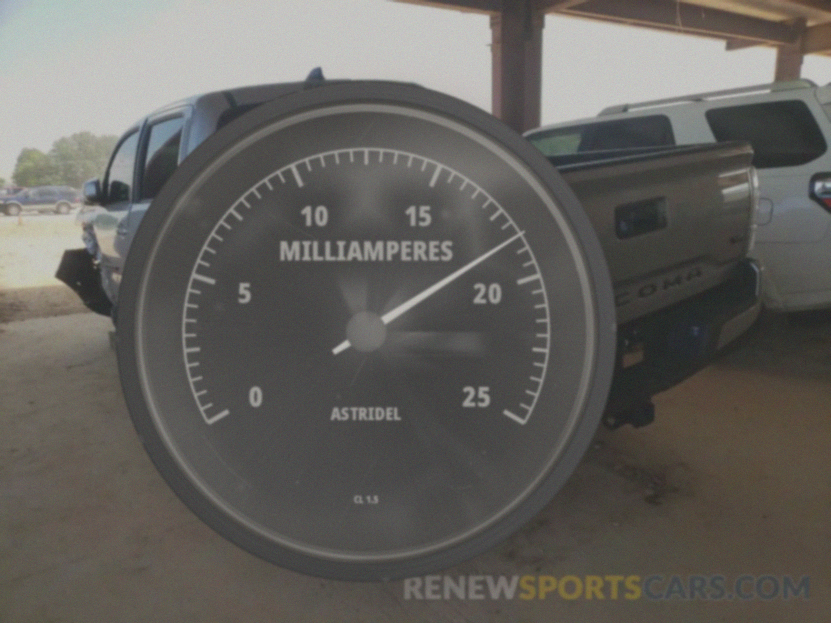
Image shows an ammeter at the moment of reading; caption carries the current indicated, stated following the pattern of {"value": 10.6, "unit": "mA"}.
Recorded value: {"value": 18.5, "unit": "mA"}
